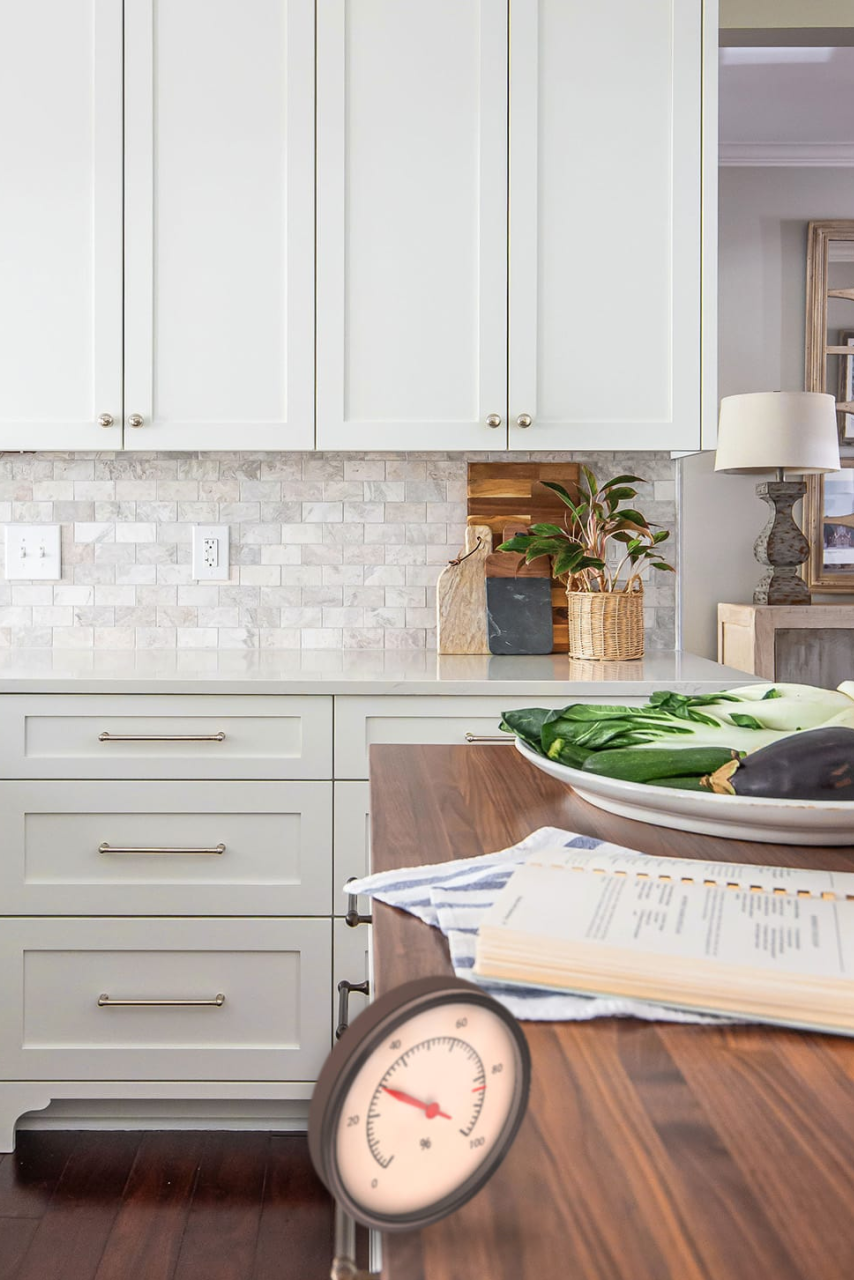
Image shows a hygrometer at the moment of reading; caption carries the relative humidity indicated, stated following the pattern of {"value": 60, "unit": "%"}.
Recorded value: {"value": 30, "unit": "%"}
